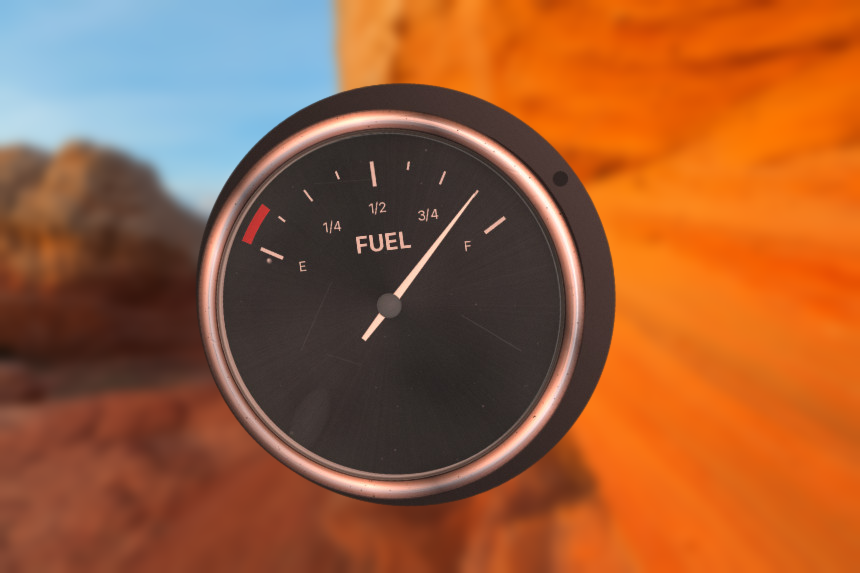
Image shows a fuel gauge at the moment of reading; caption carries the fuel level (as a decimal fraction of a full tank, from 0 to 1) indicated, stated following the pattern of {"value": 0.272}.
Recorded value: {"value": 0.875}
